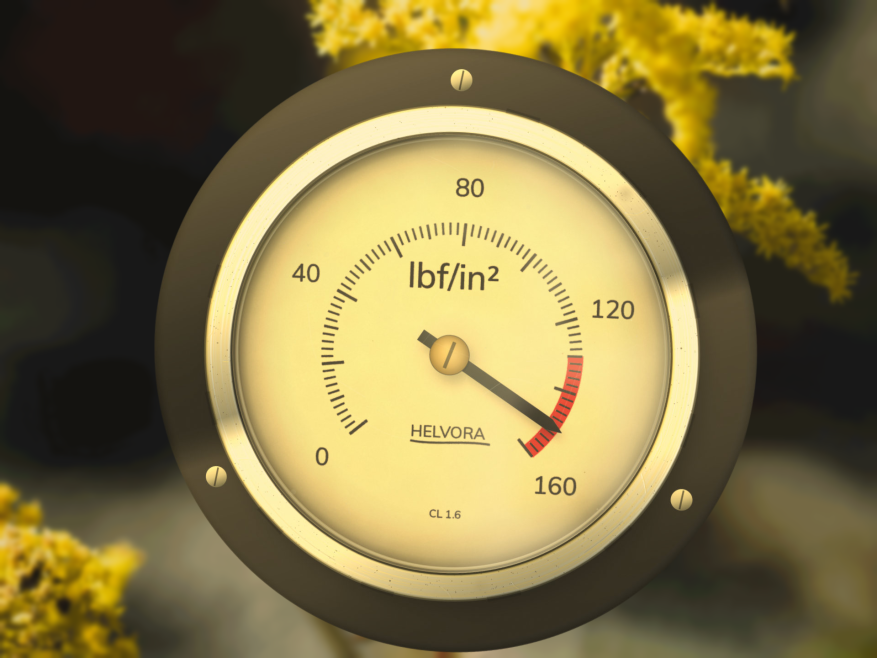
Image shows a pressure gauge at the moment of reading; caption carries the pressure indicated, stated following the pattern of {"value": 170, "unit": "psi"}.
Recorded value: {"value": 150, "unit": "psi"}
